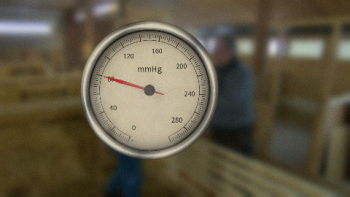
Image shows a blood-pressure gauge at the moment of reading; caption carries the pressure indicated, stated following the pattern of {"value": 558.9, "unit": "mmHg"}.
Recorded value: {"value": 80, "unit": "mmHg"}
